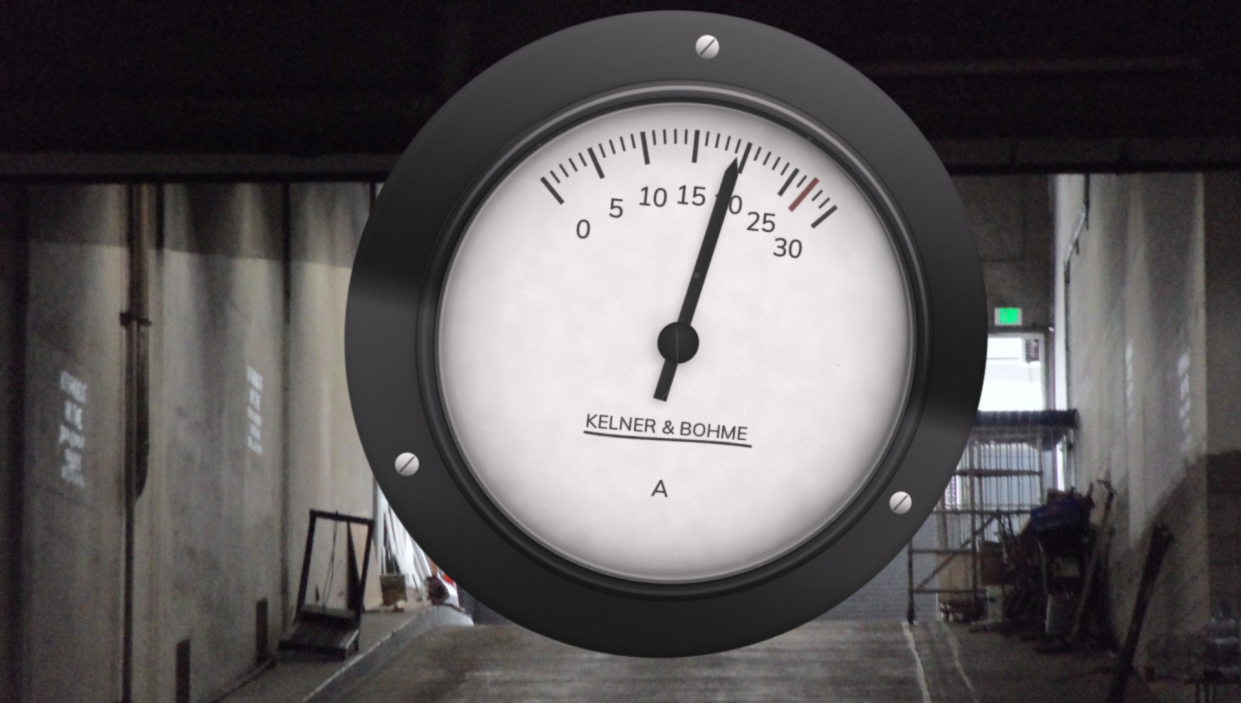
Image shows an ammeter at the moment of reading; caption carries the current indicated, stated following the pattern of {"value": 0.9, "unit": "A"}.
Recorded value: {"value": 19, "unit": "A"}
